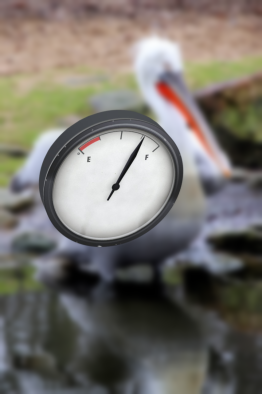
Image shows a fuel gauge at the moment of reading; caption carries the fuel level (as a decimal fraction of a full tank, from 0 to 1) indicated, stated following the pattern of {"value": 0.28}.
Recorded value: {"value": 0.75}
